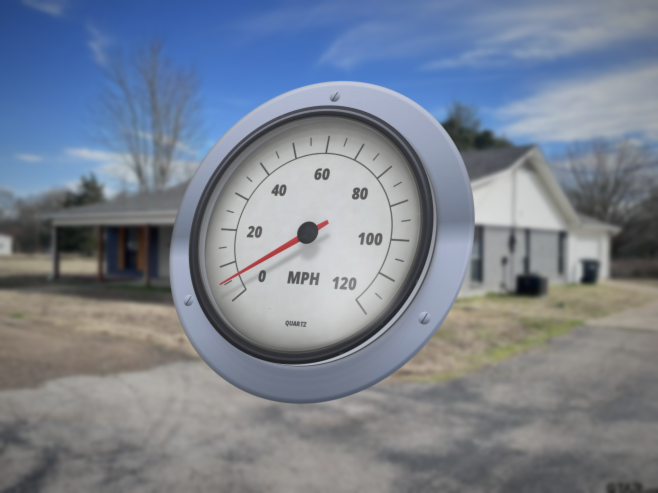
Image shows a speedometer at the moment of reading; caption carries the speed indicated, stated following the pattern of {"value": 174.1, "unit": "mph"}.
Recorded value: {"value": 5, "unit": "mph"}
